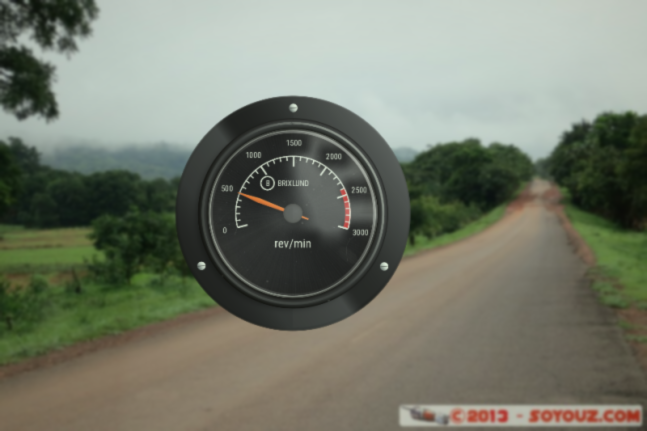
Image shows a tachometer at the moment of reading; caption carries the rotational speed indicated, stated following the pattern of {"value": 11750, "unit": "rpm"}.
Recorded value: {"value": 500, "unit": "rpm"}
